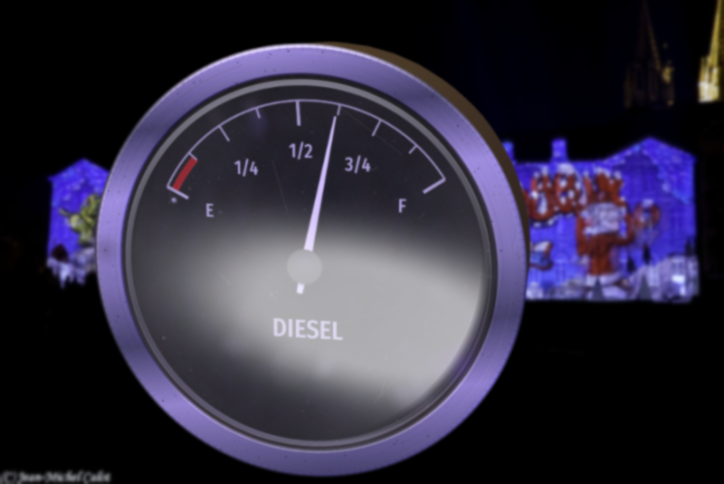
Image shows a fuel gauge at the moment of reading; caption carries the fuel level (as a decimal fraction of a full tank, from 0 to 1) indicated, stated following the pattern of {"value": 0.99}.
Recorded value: {"value": 0.625}
